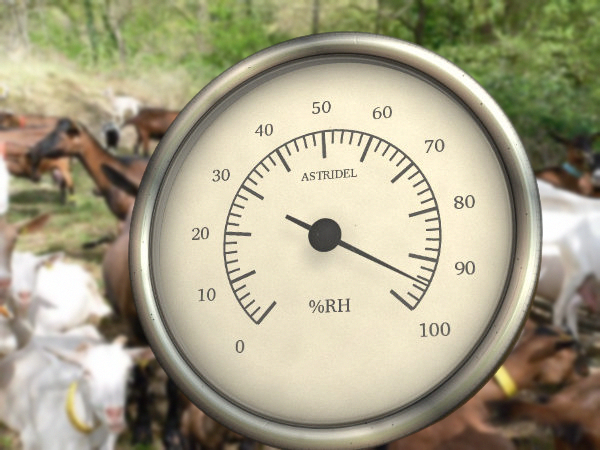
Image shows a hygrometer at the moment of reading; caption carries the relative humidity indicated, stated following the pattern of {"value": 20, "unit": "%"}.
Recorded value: {"value": 95, "unit": "%"}
